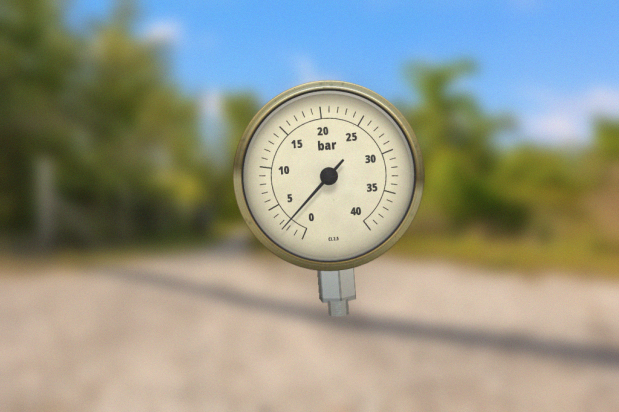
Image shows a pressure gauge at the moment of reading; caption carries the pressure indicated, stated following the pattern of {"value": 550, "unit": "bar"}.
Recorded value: {"value": 2.5, "unit": "bar"}
